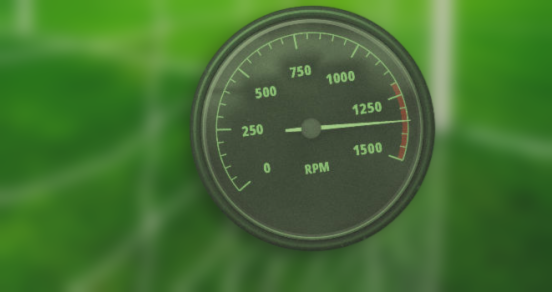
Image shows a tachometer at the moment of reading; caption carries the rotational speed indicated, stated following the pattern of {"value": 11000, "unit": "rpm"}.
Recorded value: {"value": 1350, "unit": "rpm"}
